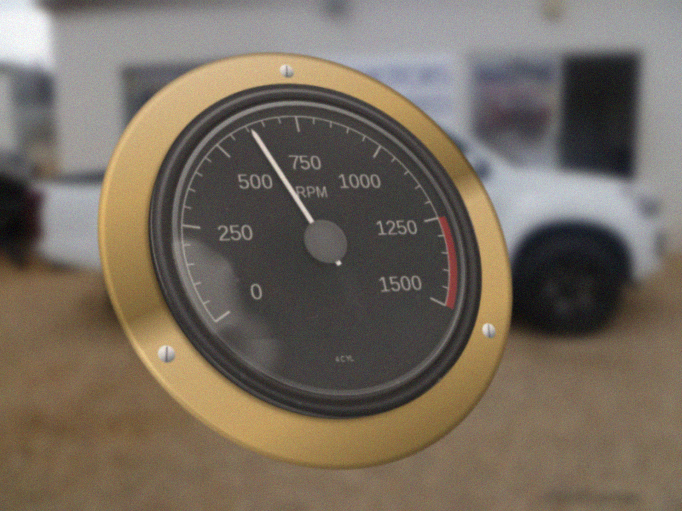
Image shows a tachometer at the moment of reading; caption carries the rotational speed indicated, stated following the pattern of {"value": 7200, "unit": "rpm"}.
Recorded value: {"value": 600, "unit": "rpm"}
